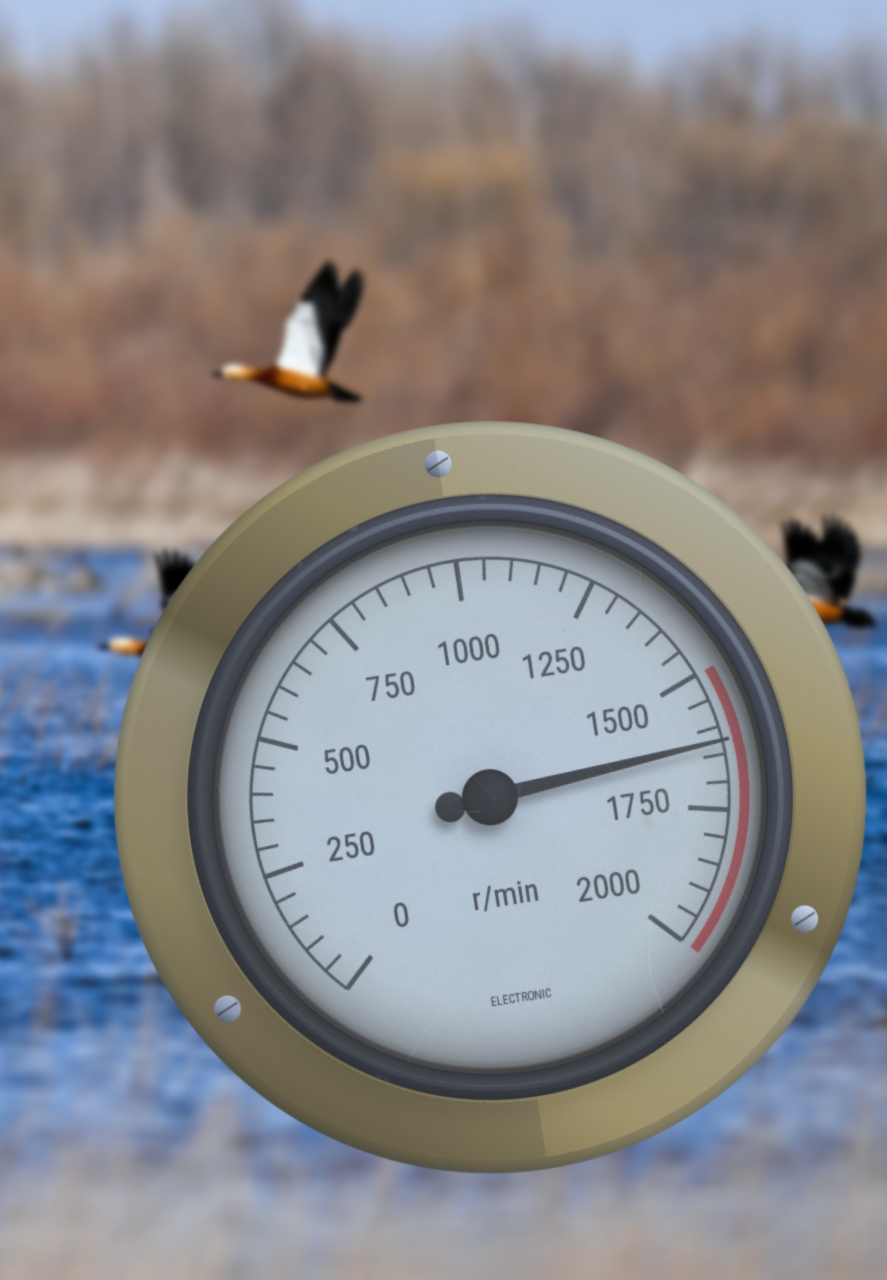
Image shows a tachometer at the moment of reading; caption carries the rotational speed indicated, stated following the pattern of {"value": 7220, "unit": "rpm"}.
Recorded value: {"value": 1625, "unit": "rpm"}
